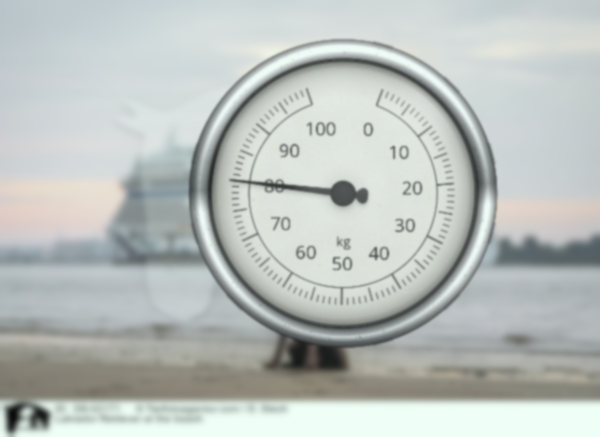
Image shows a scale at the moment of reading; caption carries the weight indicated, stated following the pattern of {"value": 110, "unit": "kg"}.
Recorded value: {"value": 80, "unit": "kg"}
